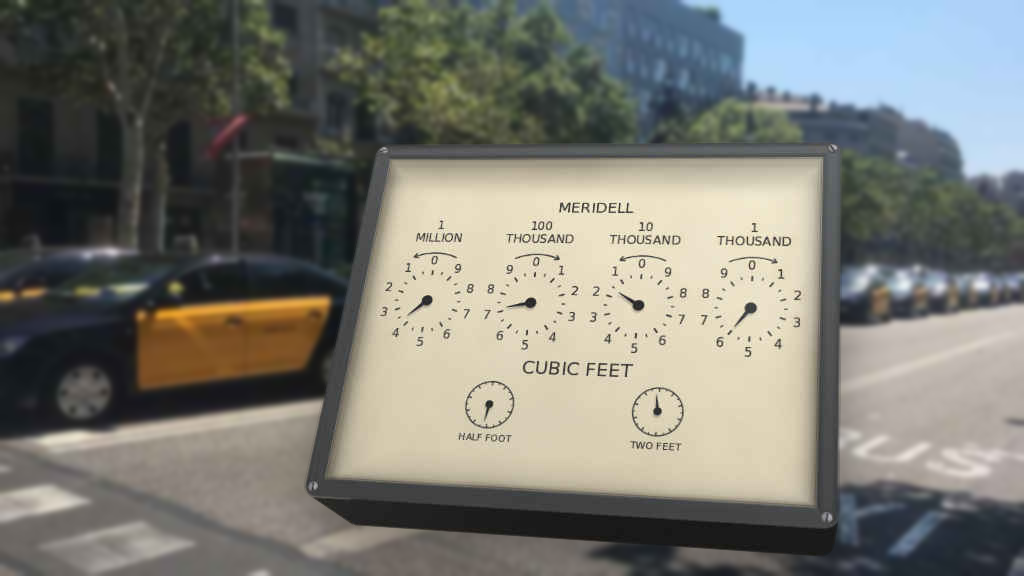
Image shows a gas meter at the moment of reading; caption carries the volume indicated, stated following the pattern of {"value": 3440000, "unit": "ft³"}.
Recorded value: {"value": 371600, "unit": "ft³"}
